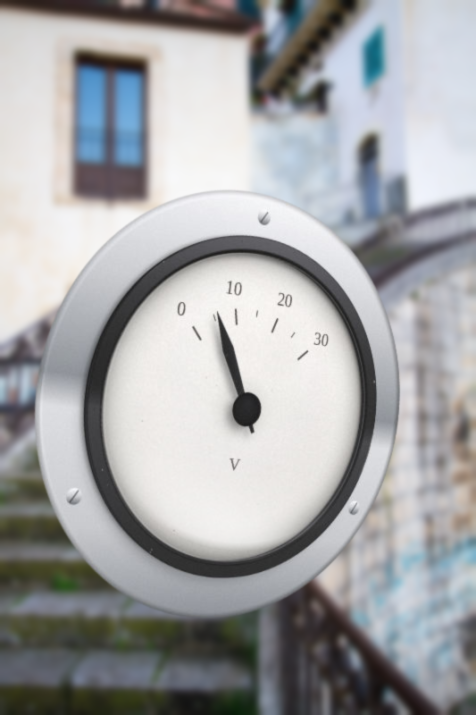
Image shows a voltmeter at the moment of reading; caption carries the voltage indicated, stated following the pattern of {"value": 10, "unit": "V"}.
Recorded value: {"value": 5, "unit": "V"}
